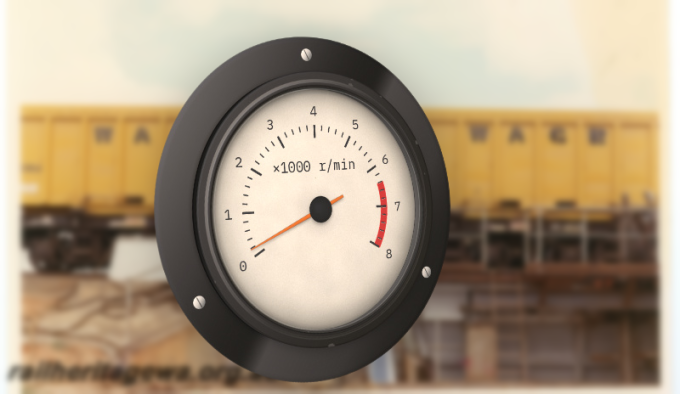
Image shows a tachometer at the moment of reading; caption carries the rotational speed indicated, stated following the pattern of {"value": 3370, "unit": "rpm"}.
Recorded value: {"value": 200, "unit": "rpm"}
